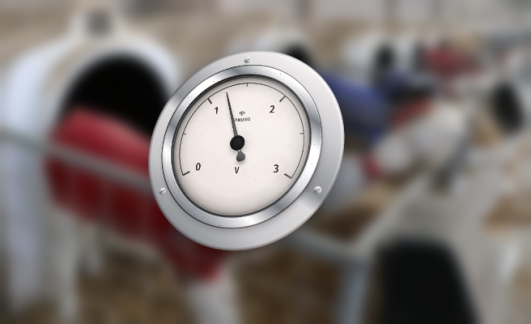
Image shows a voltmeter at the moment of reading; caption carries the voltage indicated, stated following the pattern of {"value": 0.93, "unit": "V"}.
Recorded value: {"value": 1.25, "unit": "V"}
